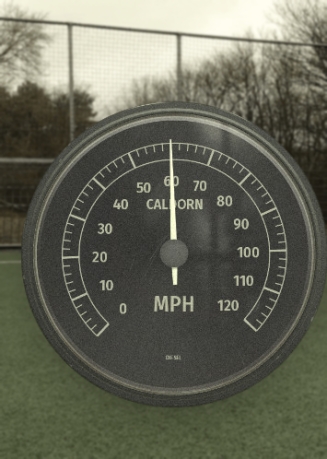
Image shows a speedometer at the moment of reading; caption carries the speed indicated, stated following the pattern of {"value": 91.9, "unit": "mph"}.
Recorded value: {"value": 60, "unit": "mph"}
